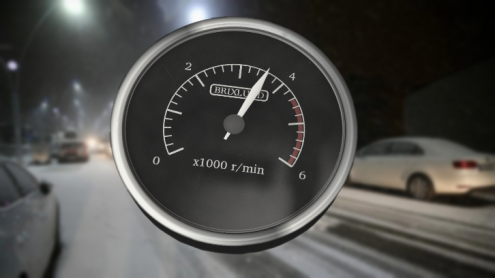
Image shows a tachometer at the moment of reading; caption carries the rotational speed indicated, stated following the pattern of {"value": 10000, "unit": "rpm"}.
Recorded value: {"value": 3600, "unit": "rpm"}
